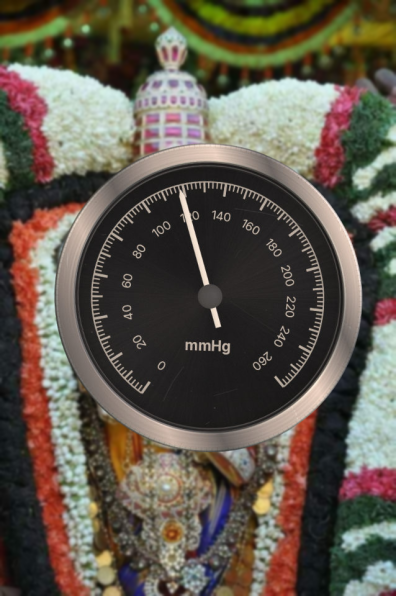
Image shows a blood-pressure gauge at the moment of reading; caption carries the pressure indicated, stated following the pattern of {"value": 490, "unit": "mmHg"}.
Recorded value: {"value": 118, "unit": "mmHg"}
